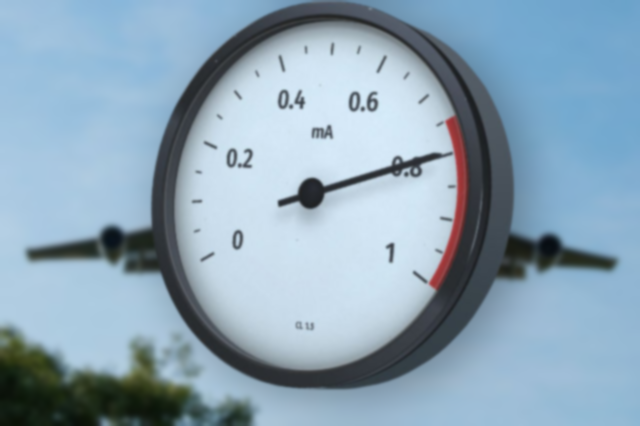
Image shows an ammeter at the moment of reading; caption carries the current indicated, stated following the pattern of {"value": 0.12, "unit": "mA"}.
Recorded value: {"value": 0.8, "unit": "mA"}
